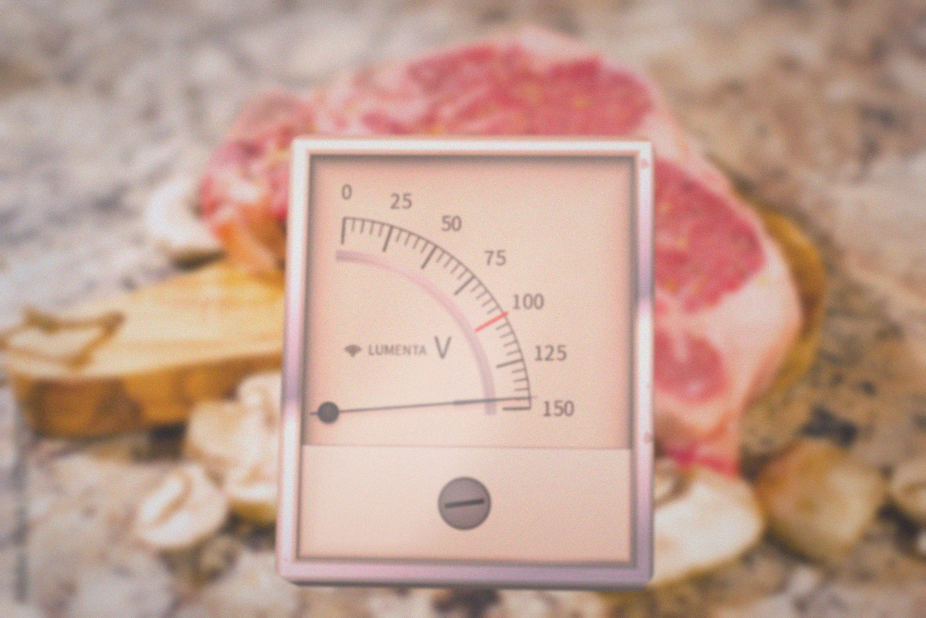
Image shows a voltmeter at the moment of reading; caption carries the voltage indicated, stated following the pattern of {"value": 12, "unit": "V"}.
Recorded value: {"value": 145, "unit": "V"}
